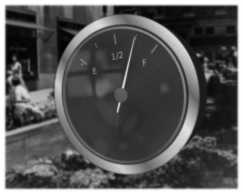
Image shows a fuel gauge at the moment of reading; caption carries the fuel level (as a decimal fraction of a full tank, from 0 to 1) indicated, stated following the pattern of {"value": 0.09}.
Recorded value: {"value": 0.75}
